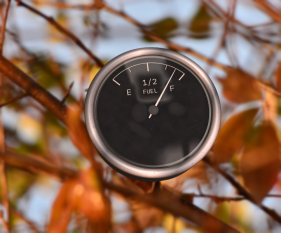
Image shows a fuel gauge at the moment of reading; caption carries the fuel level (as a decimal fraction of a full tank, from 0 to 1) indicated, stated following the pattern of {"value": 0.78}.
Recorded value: {"value": 0.875}
